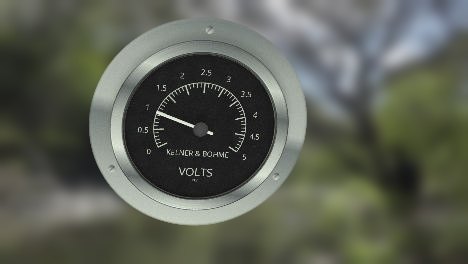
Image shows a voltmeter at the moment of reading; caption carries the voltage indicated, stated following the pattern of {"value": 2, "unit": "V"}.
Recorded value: {"value": 1, "unit": "V"}
